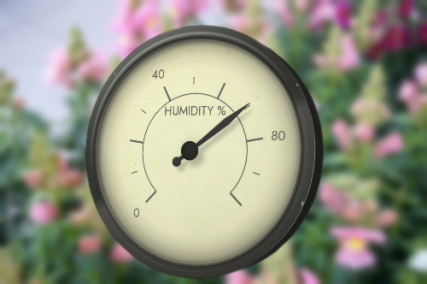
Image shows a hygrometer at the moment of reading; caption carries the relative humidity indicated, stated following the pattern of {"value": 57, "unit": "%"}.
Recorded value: {"value": 70, "unit": "%"}
